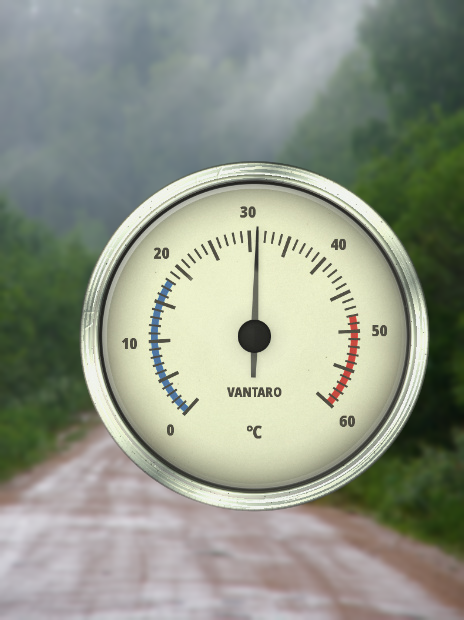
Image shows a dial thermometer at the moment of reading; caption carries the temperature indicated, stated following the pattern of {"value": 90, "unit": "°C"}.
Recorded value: {"value": 31, "unit": "°C"}
